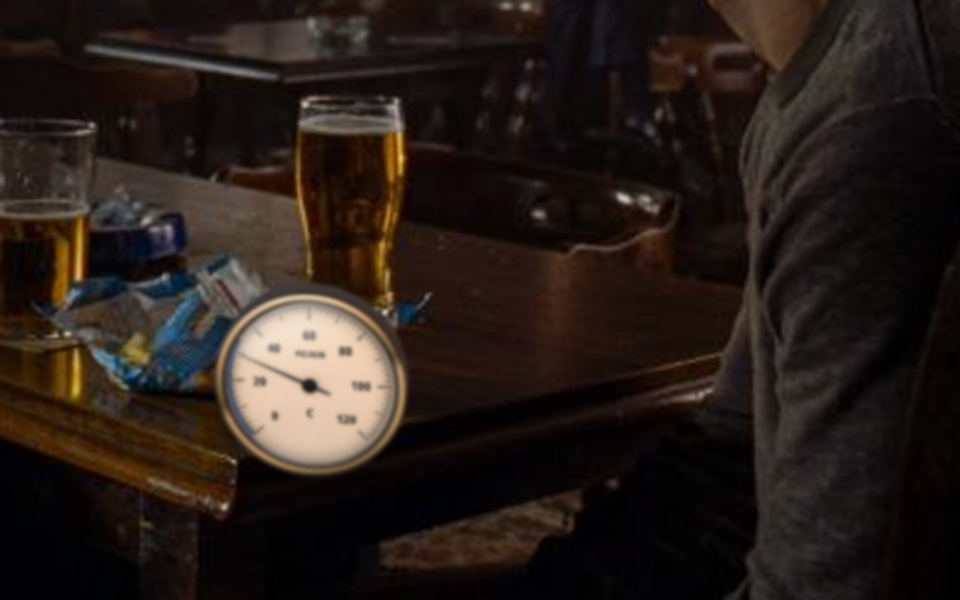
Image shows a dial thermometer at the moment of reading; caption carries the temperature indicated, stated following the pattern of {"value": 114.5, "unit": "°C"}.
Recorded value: {"value": 30, "unit": "°C"}
